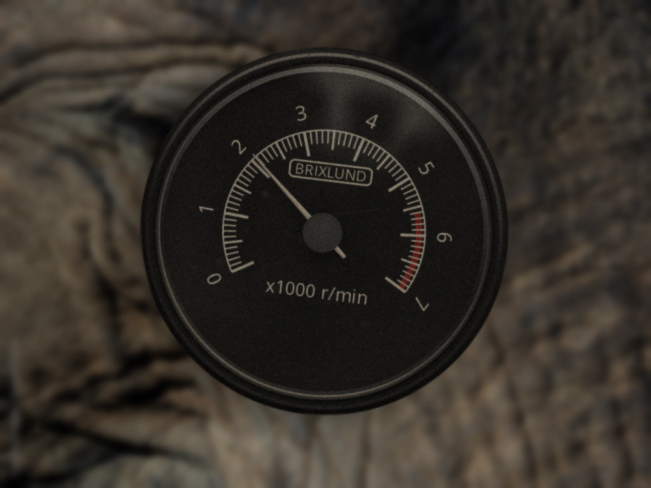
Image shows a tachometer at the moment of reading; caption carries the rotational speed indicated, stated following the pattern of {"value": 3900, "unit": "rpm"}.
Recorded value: {"value": 2100, "unit": "rpm"}
